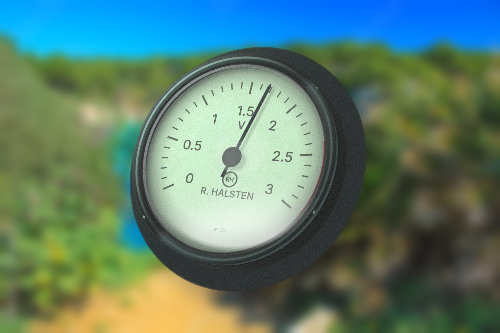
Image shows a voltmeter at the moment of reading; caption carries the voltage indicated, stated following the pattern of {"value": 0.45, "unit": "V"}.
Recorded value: {"value": 1.7, "unit": "V"}
